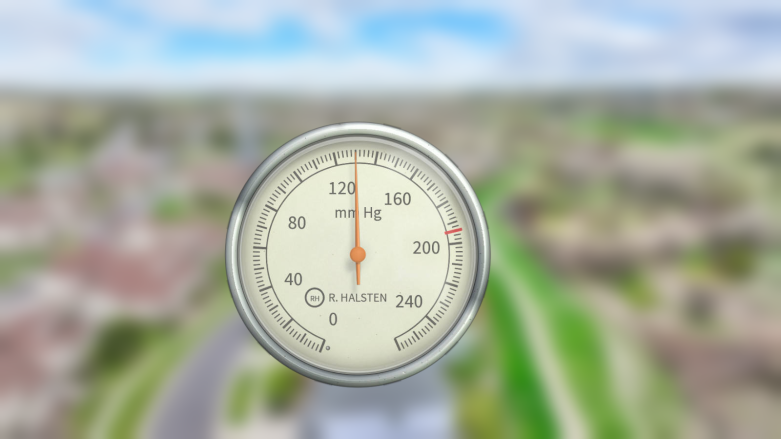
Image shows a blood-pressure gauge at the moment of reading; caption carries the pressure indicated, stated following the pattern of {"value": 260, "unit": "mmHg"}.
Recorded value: {"value": 130, "unit": "mmHg"}
